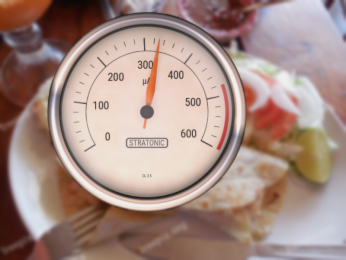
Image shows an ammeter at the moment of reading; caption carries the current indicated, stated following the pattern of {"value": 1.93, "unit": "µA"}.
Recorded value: {"value": 330, "unit": "µA"}
